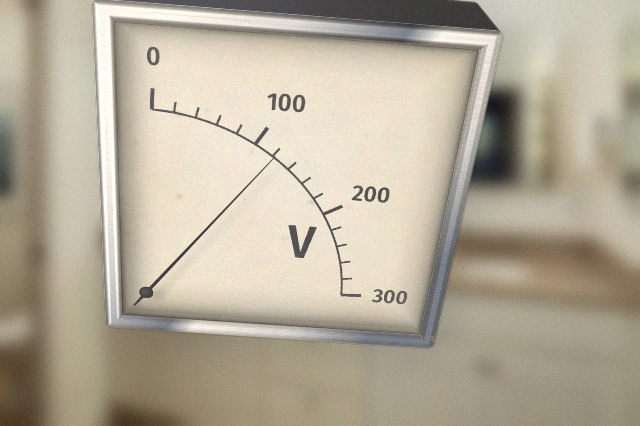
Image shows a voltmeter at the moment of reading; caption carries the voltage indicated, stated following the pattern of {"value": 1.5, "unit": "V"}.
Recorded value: {"value": 120, "unit": "V"}
